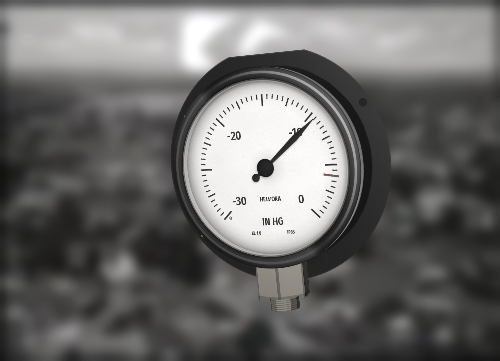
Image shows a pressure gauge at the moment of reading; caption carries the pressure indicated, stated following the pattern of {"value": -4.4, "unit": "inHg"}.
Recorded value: {"value": -9.5, "unit": "inHg"}
